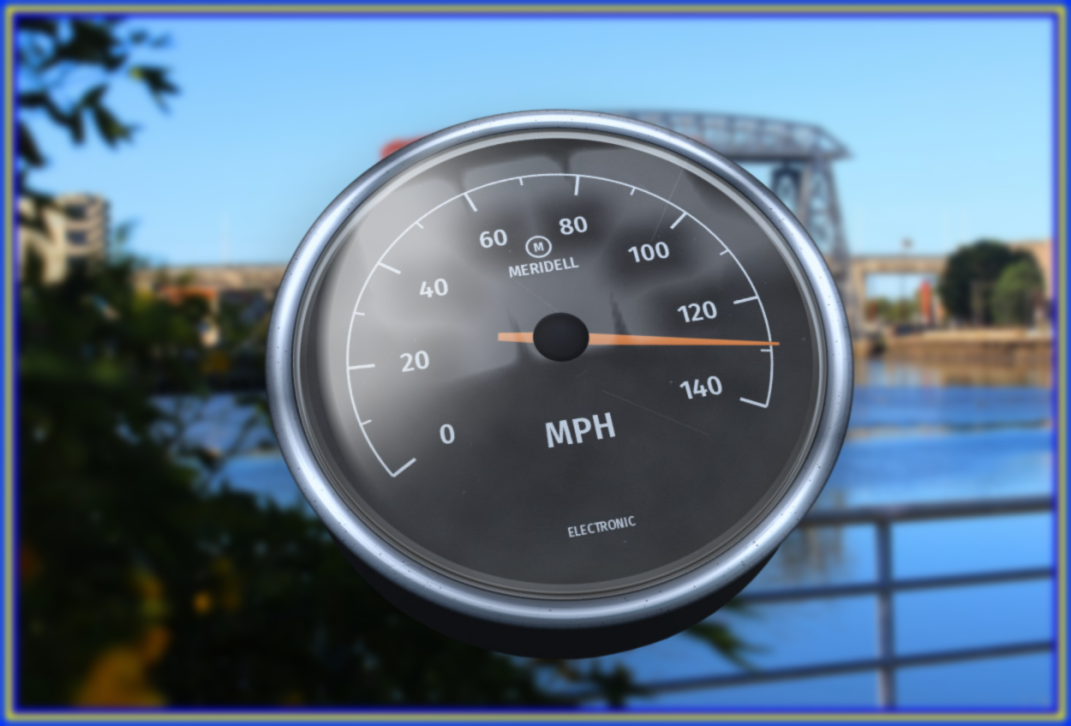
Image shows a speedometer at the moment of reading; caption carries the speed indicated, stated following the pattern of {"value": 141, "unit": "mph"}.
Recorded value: {"value": 130, "unit": "mph"}
